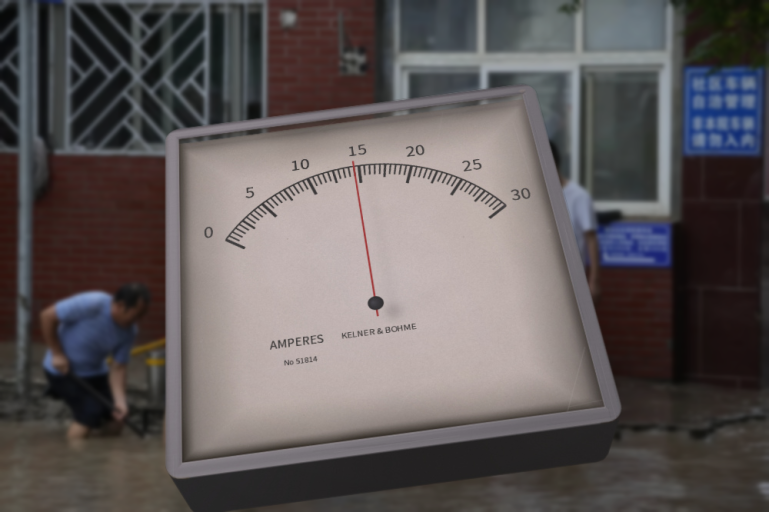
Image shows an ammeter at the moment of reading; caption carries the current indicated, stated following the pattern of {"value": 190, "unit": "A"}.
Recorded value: {"value": 14.5, "unit": "A"}
